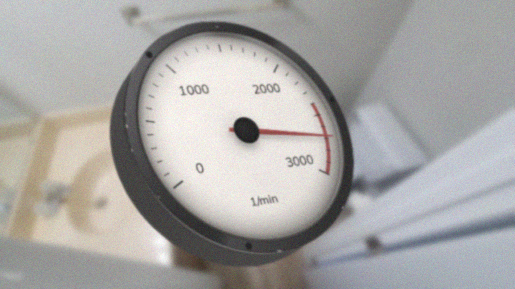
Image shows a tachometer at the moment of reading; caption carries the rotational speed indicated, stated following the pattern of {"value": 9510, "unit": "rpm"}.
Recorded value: {"value": 2700, "unit": "rpm"}
